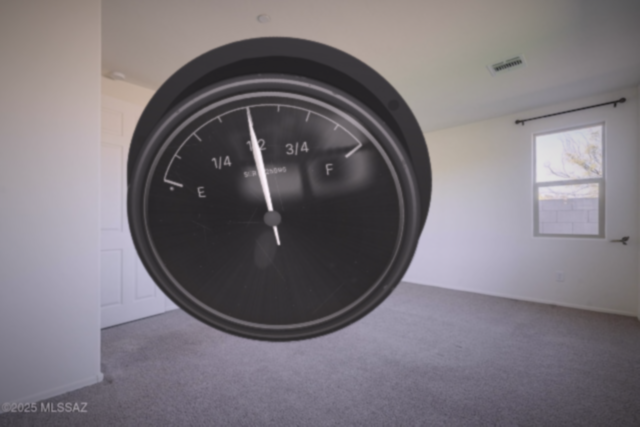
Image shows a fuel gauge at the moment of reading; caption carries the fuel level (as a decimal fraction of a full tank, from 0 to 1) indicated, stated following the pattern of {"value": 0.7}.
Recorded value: {"value": 0.5}
